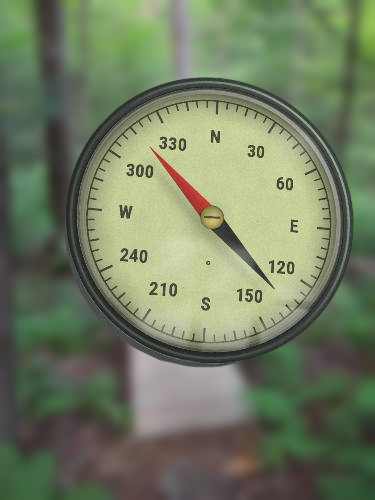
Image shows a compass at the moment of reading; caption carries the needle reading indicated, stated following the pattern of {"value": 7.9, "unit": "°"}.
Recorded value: {"value": 315, "unit": "°"}
